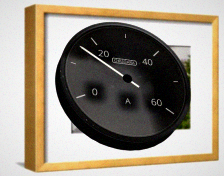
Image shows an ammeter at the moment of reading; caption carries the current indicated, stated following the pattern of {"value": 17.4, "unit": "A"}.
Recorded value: {"value": 15, "unit": "A"}
